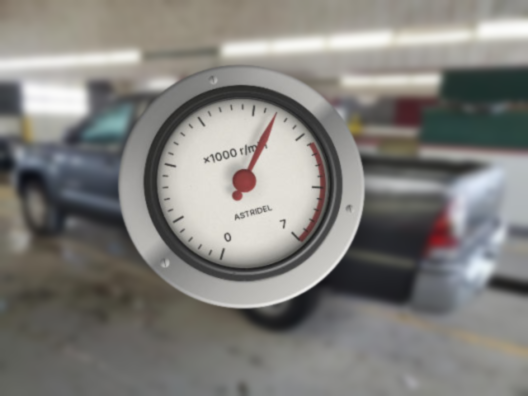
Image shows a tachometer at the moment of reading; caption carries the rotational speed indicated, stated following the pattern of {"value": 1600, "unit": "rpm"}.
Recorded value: {"value": 4400, "unit": "rpm"}
